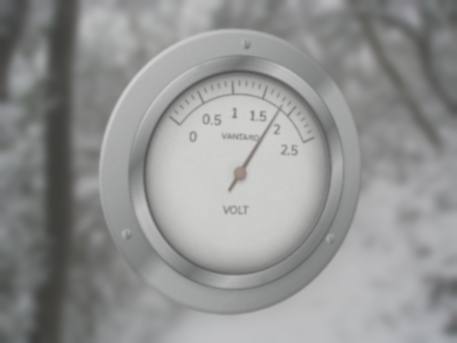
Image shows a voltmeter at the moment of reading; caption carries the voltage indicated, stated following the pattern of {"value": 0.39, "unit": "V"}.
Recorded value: {"value": 1.8, "unit": "V"}
